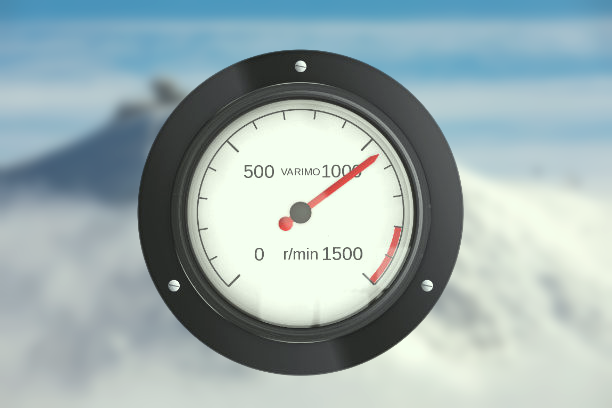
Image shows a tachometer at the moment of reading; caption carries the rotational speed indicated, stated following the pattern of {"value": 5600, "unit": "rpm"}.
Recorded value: {"value": 1050, "unit": "rpm"}
